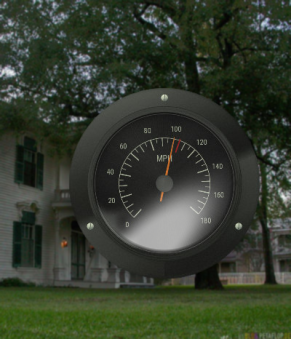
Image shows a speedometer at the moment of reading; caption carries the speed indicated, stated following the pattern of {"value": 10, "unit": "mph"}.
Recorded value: {"value": 100, "unit": "mph"}
